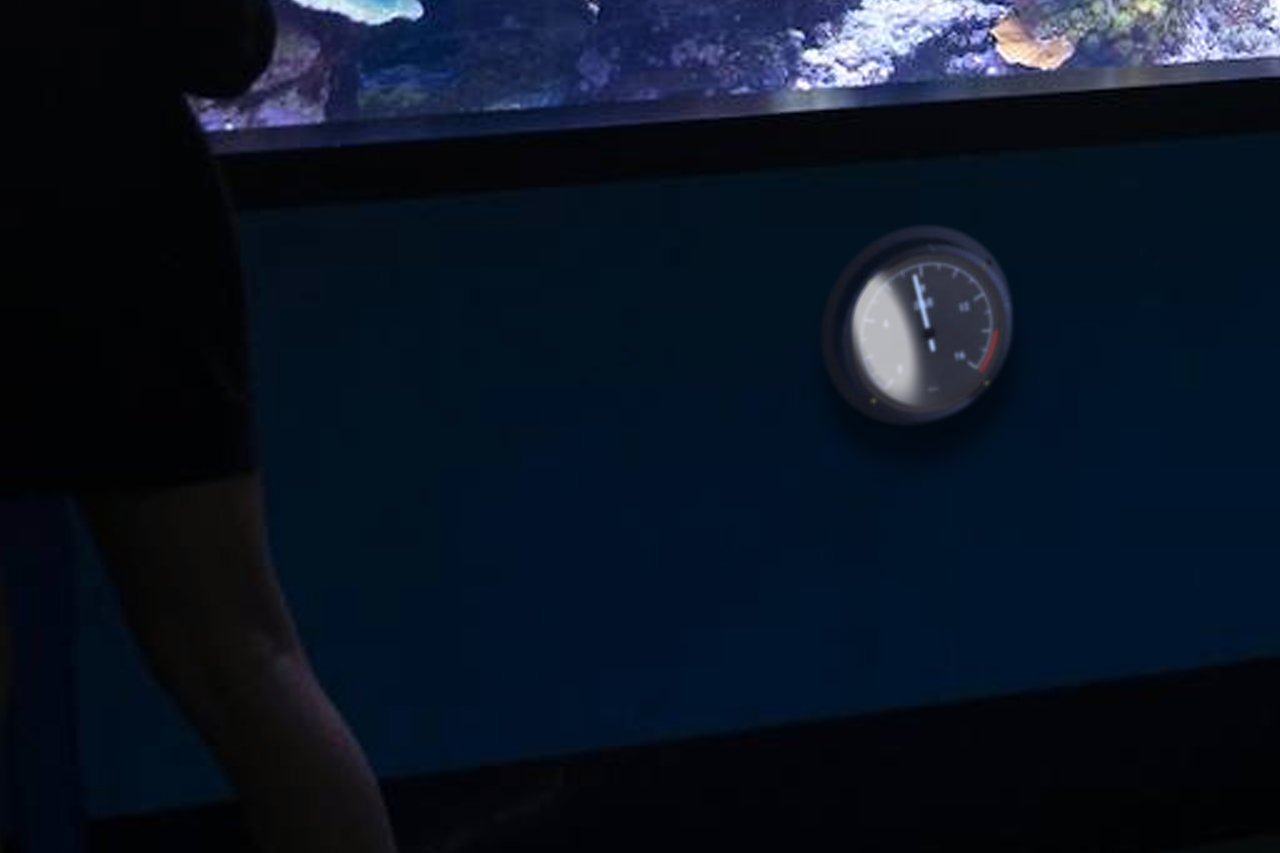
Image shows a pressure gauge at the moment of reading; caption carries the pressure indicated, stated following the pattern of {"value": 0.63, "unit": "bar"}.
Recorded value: {"value": 7.5, "unit": "bar"}
